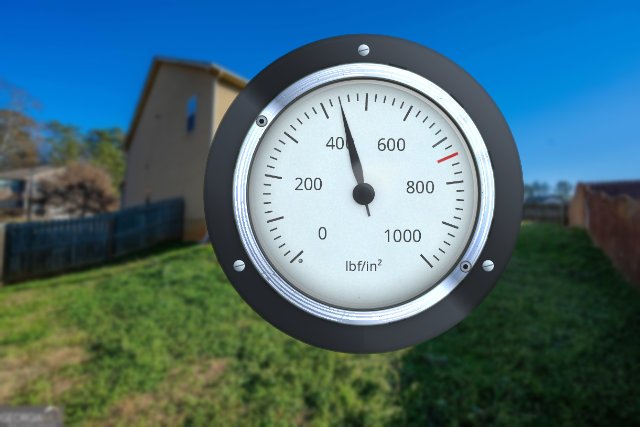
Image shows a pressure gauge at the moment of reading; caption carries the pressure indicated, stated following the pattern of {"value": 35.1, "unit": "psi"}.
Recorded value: {"value": 440, "unit": "psi"}
